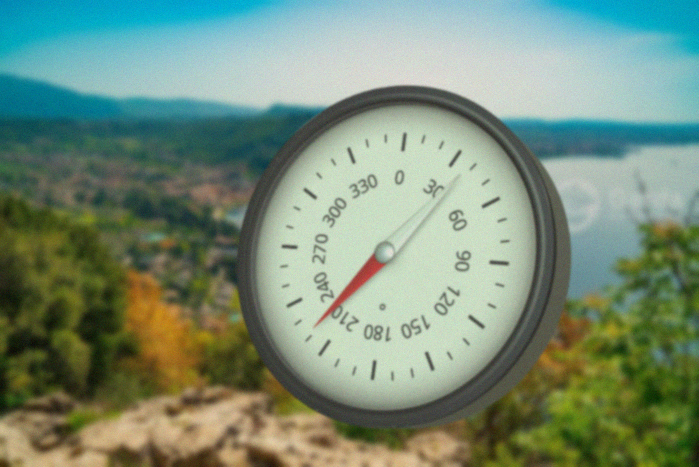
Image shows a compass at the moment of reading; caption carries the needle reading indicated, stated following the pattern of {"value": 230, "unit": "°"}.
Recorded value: {"value": 220, "unit": "°"}
